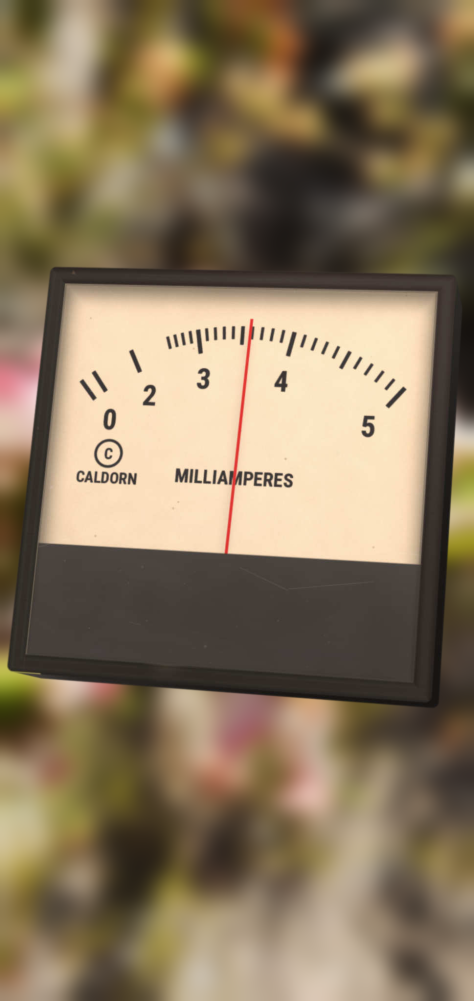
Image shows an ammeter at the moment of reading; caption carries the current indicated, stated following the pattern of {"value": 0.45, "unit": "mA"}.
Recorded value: {"value": 3.6, "unit": "mA"}
